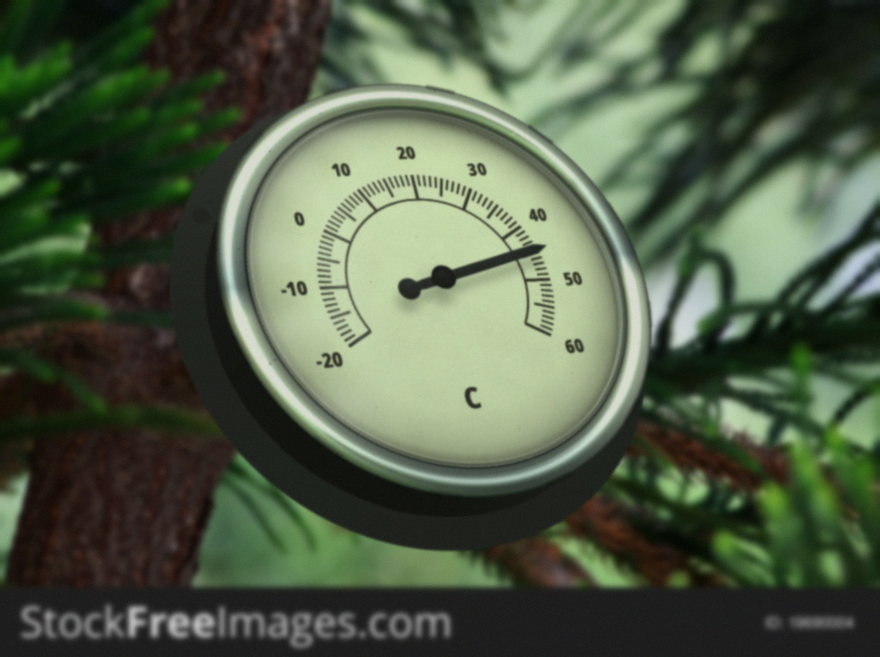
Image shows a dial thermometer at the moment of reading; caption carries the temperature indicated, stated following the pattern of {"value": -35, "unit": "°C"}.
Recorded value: {"value": 45, "unit": "°C"}
